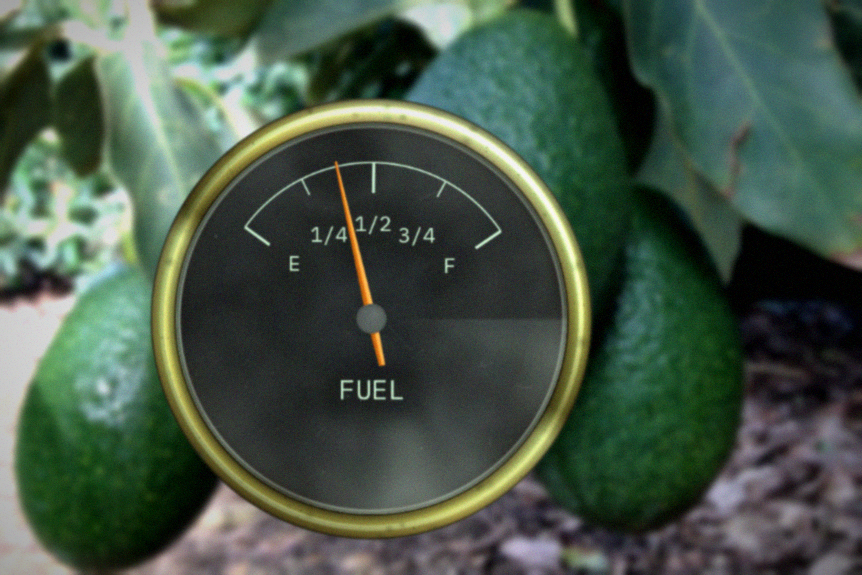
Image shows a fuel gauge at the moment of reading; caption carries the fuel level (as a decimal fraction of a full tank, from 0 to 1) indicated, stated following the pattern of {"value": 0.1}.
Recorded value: {"value": 0.375}
